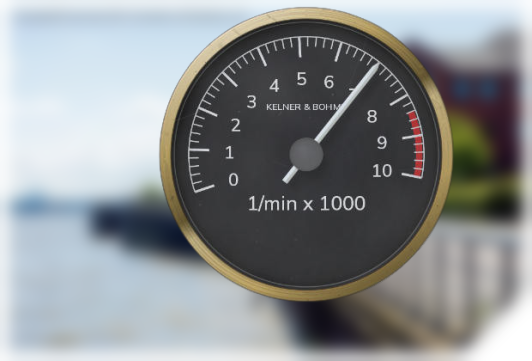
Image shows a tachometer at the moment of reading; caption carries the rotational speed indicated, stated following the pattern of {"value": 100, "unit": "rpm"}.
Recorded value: {"value": 7000, "unit": "rpm"}
